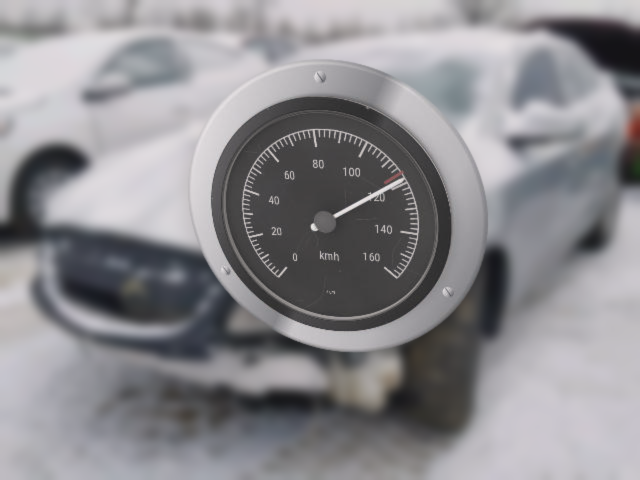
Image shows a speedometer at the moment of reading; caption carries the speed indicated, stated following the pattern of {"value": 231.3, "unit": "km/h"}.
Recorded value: {"value": 118, "unit": "km/h"}
